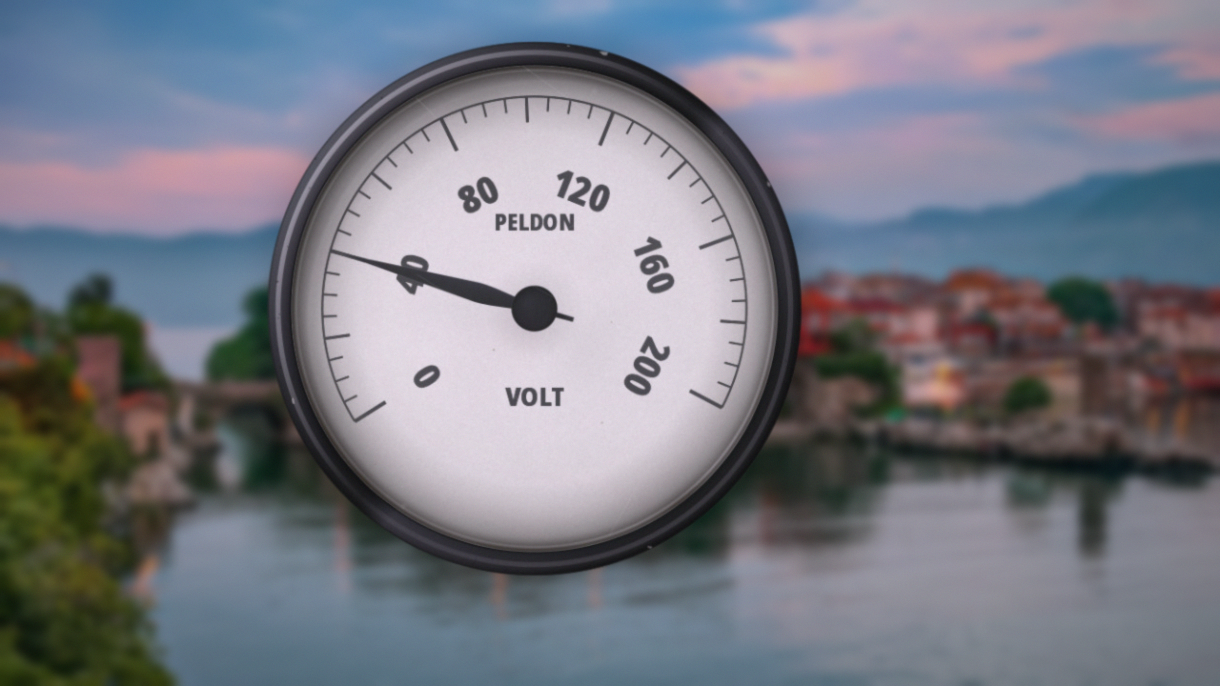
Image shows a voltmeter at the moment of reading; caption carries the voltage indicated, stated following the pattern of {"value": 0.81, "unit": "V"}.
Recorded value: {"value": 40, "unit": "V"}
